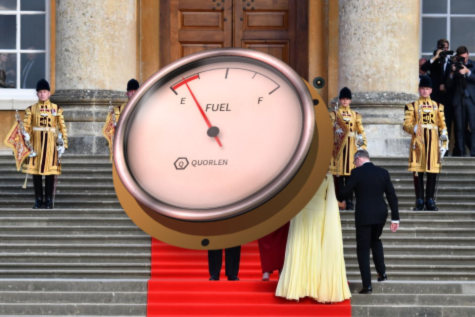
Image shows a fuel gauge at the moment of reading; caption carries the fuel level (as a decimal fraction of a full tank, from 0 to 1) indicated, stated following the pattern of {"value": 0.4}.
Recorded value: {"value": 0.125}
